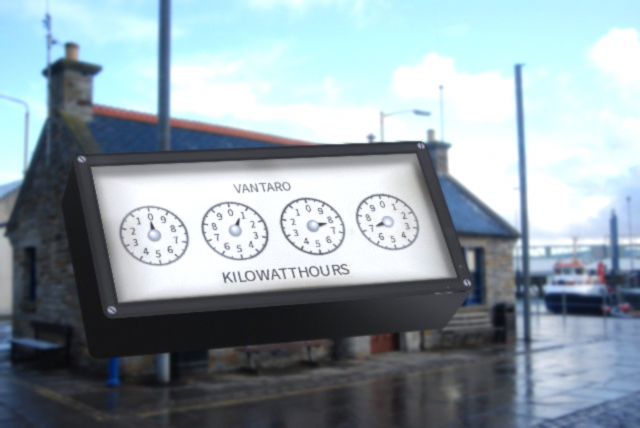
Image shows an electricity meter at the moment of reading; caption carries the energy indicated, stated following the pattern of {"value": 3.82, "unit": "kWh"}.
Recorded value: {"value": 77, "unit": "kWh"}
